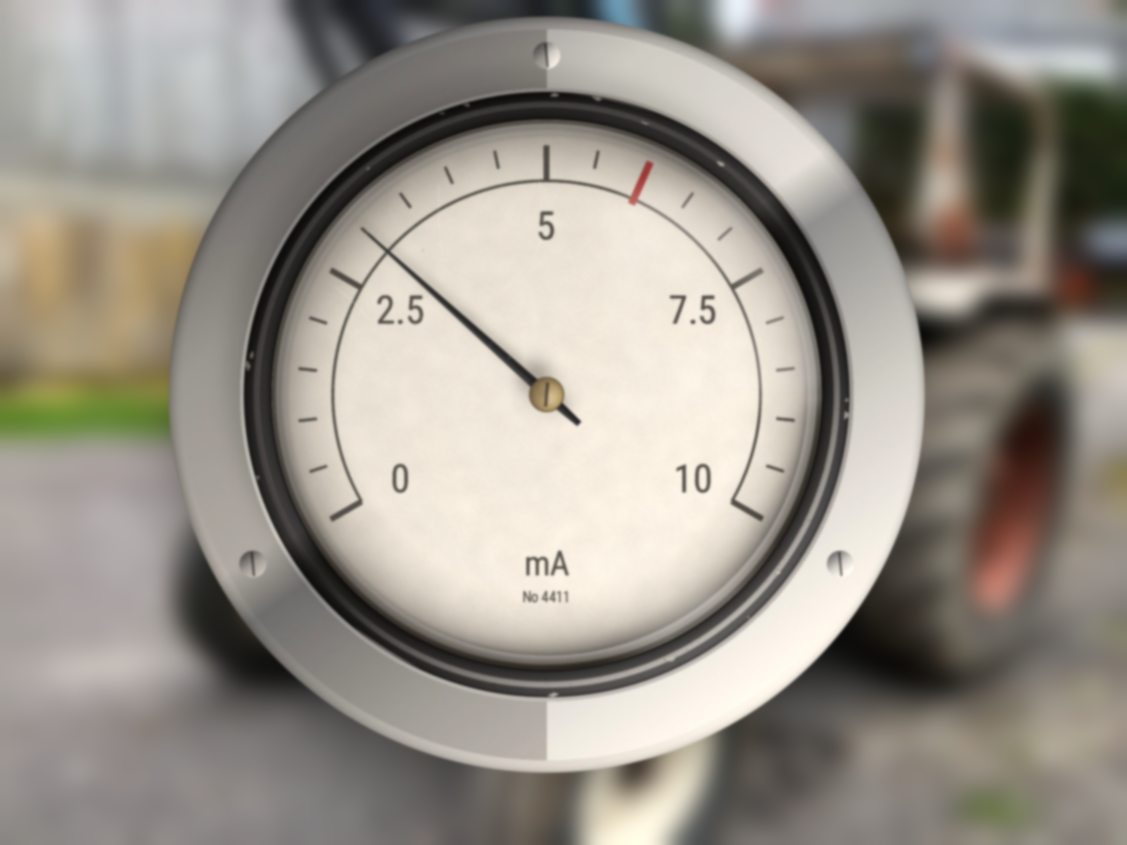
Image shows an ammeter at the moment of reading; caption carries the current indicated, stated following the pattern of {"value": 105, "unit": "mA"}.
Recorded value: {"value": 3, "unit": "mA"}
